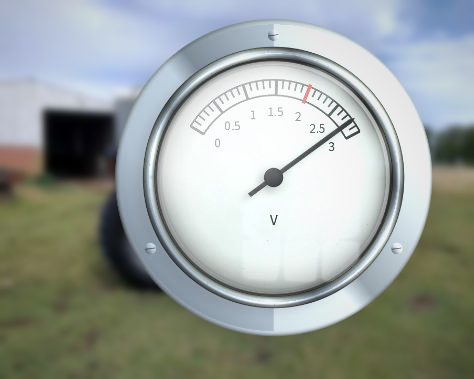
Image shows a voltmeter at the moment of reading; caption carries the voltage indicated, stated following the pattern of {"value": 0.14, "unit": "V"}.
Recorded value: {"value": 2.8, "unit": "V"}
